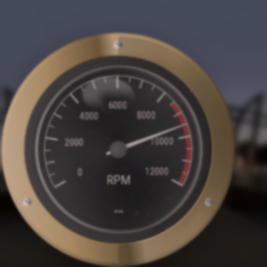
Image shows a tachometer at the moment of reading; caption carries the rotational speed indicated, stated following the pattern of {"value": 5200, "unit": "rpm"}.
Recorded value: {"value": 9500, "unit": "rpm"}
